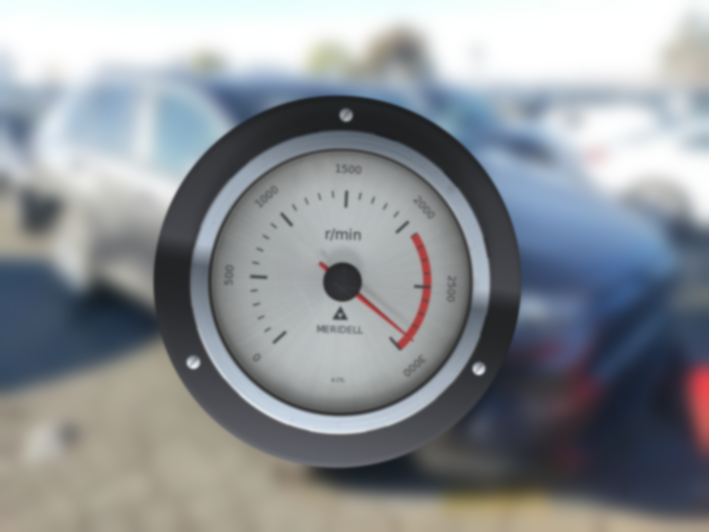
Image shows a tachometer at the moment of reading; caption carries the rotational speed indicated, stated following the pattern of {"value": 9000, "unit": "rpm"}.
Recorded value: {"value": 2900, "unit": "rpm"}
